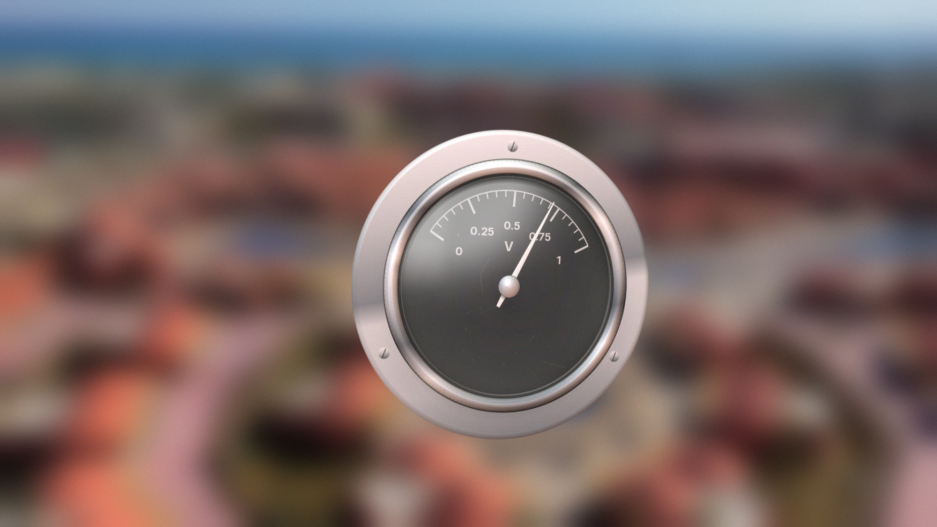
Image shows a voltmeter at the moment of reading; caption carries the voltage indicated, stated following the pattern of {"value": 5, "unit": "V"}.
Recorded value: {"value": 0.7, "unit": "V"}
